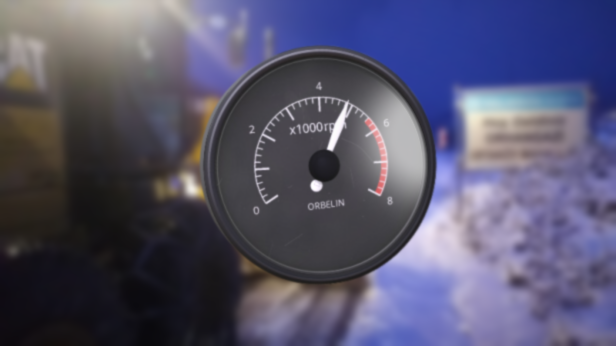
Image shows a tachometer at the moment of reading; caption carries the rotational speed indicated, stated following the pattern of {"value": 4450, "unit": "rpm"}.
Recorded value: {"value": 4800, "unit": "rpm"}
